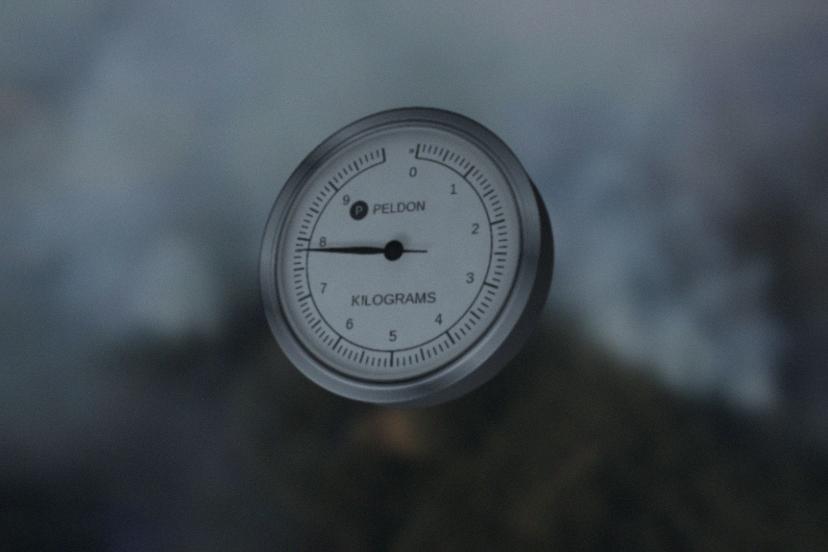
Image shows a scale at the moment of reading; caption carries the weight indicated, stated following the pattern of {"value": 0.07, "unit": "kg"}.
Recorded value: {"value": 7.8, "unit": "kg"}
